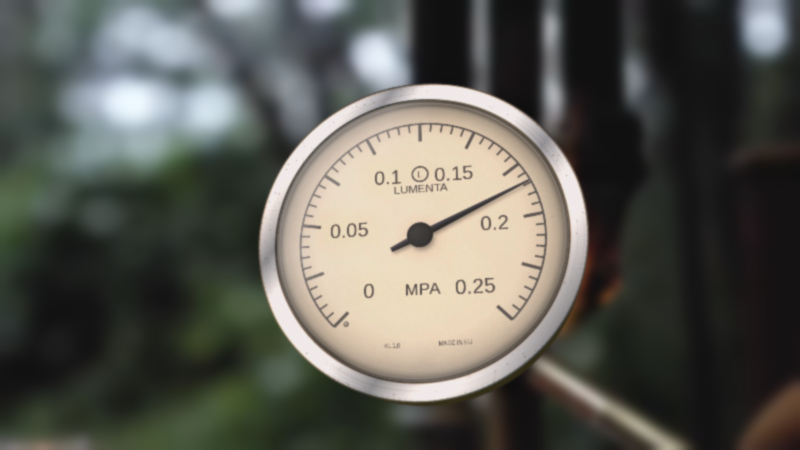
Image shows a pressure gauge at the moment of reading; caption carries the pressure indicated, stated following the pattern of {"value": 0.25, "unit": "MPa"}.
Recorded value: {"value": 0.185, "unit": "MPa"}
